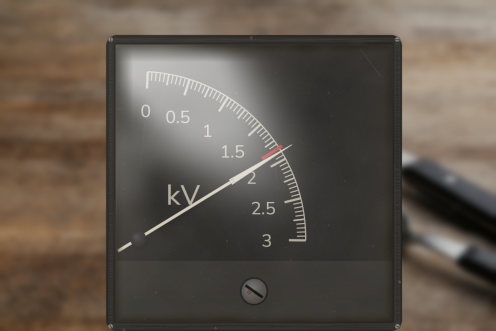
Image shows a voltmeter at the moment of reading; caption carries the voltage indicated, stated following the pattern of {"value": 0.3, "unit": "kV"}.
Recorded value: {"value": 1.9, "unit": "kV"}
